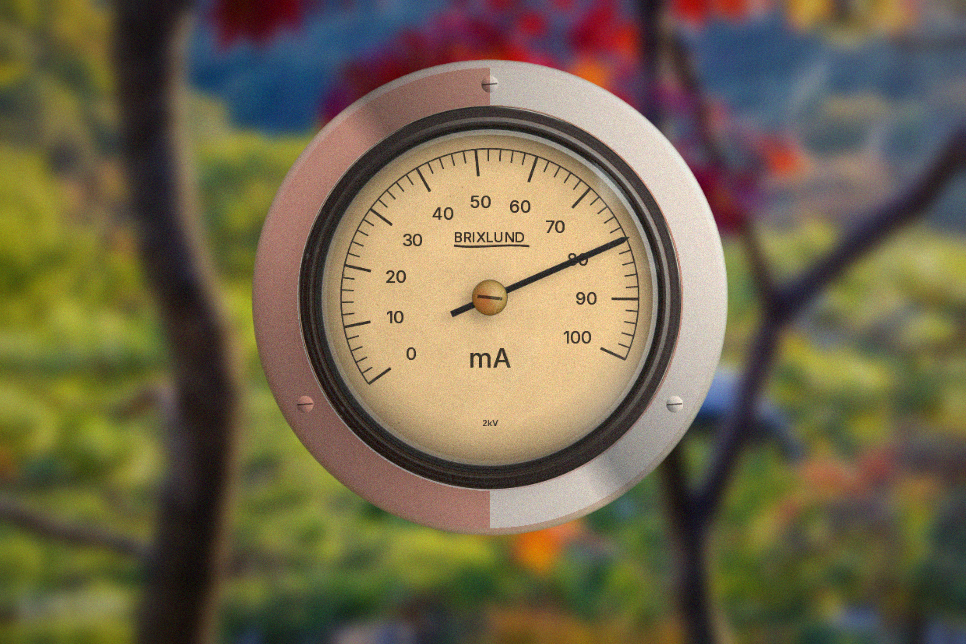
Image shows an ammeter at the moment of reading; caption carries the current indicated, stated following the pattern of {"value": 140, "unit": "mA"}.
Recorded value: {"value": 80, "unit": "mA"}
